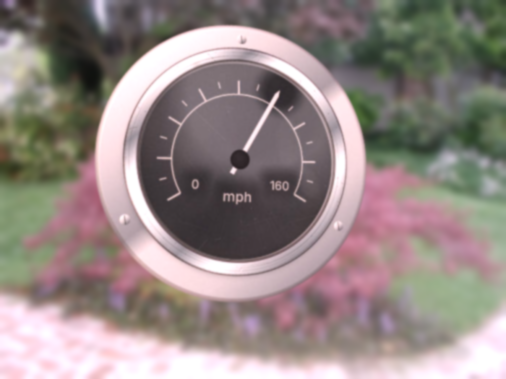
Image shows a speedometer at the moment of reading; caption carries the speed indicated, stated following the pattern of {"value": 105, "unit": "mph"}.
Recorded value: {"value": 100, "unit": "mph"}
